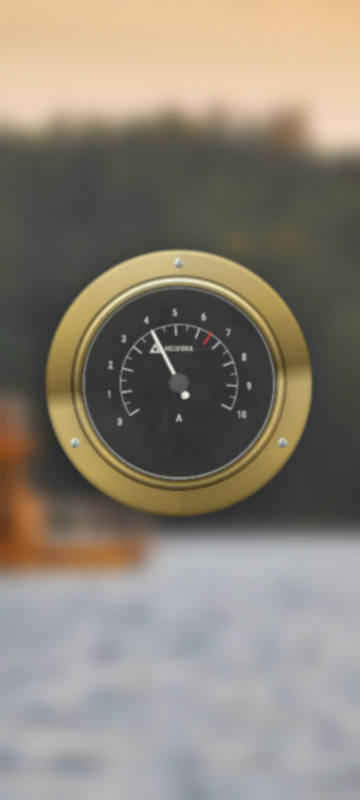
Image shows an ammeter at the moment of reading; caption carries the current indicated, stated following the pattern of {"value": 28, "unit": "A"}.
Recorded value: {"value": 4, "unit": "A"}
